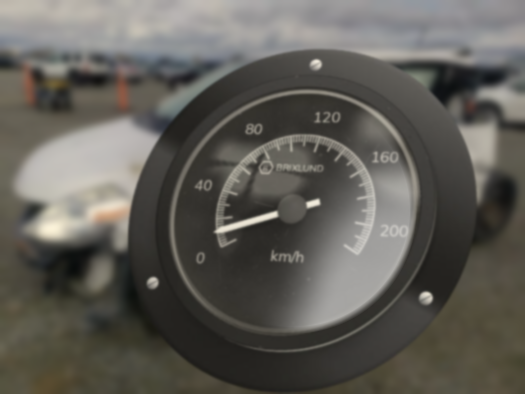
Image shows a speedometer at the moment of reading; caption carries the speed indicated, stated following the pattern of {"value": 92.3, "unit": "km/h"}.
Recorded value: {"value": 10, "unit": "km/h"}
